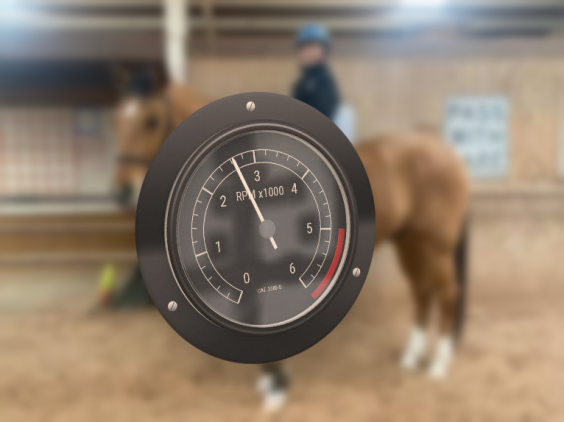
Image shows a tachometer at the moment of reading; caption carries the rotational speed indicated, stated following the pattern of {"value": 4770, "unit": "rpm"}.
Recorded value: {"value": 2600, "unit": "rpm"}
